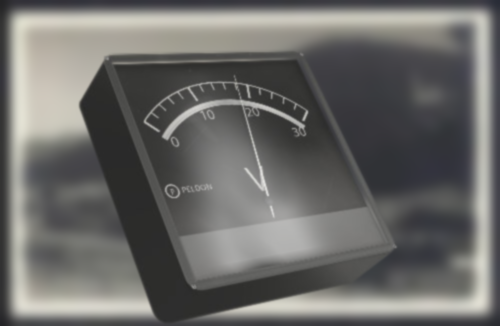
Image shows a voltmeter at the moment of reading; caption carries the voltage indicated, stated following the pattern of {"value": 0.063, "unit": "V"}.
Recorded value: {"value": 18, "unit": "V"}
